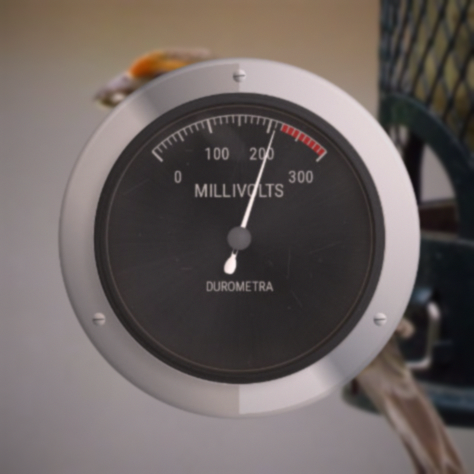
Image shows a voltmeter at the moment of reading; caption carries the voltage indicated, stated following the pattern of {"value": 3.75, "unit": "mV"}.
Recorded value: {"value": 210, "unit": "mV"}
